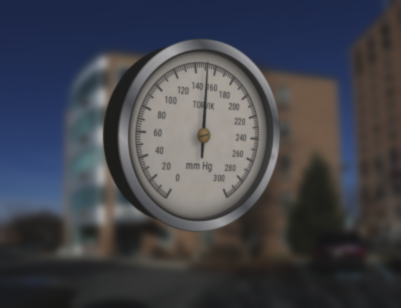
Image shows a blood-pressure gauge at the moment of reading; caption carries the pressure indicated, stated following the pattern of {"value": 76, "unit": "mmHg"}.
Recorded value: {"value": 150, "unit": "mmHg"}
